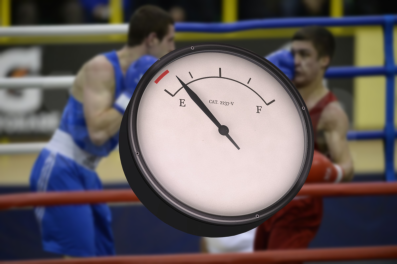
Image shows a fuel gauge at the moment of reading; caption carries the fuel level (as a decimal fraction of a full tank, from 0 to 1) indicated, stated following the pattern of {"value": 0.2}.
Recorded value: {"value": 0.125}
